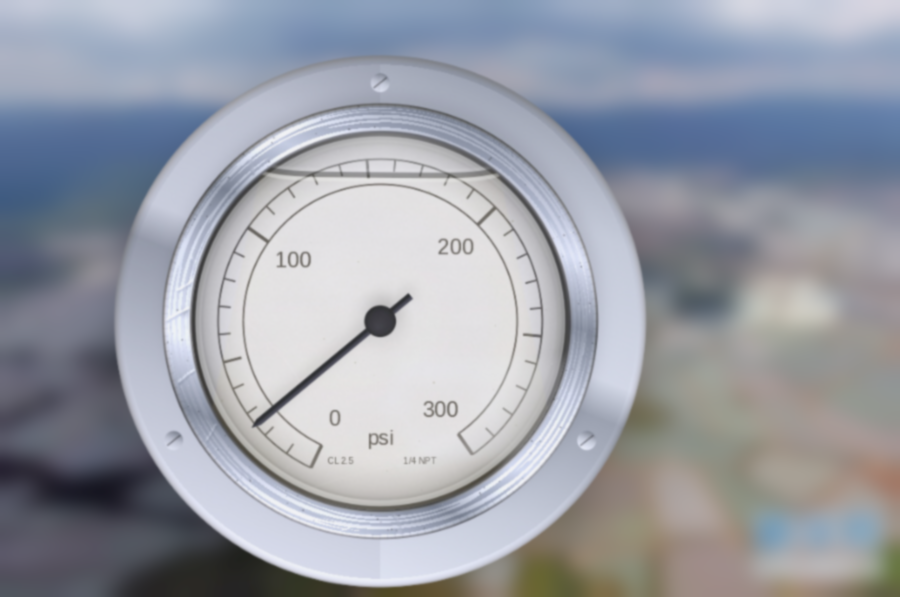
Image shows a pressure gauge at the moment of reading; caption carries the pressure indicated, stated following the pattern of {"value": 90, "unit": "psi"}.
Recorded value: {"value": 25, "unit": "psi"}
